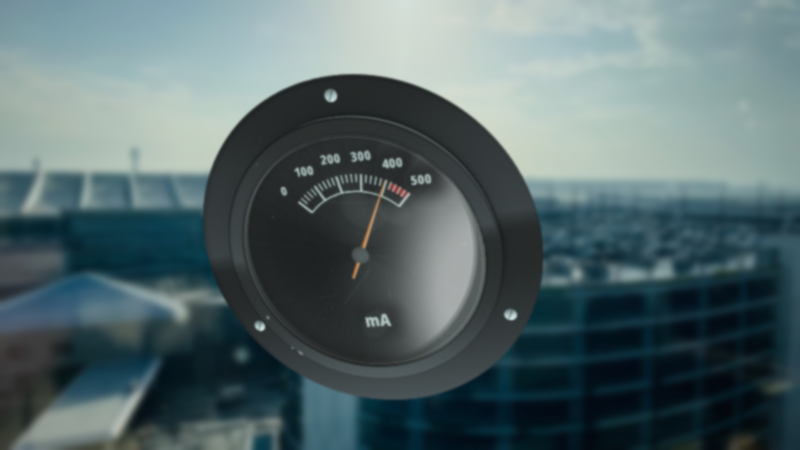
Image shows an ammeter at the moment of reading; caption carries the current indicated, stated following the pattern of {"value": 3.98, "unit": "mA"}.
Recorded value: {"value": 400, "unit": "mA"}
